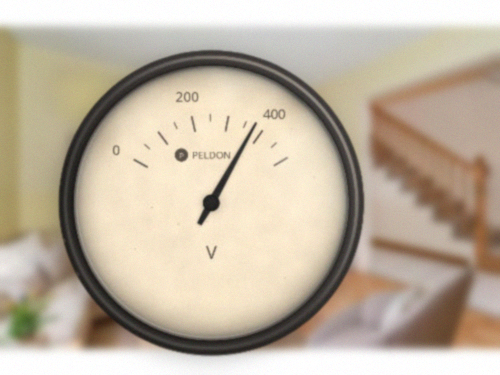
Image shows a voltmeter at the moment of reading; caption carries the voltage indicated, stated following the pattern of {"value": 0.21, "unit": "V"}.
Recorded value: {"value": 375, "unit": "V"}
